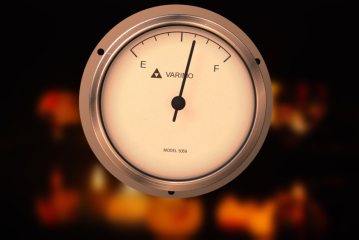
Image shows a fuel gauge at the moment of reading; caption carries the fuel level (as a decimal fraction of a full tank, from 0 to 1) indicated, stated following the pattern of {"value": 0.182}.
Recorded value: {"value": 0.625}
